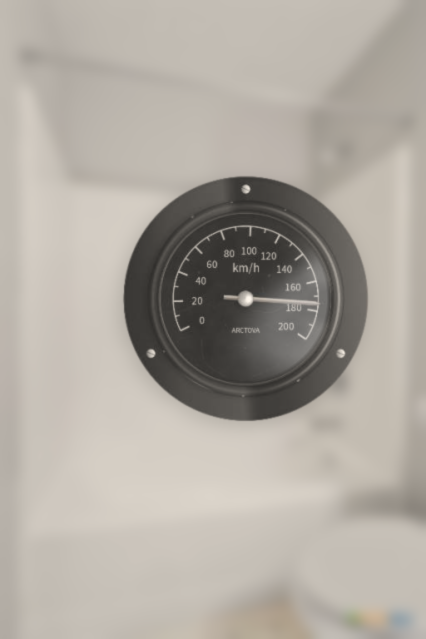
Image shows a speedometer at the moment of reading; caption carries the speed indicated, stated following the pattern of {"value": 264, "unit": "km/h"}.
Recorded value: {"value": 175, "unit": "km/h"}
